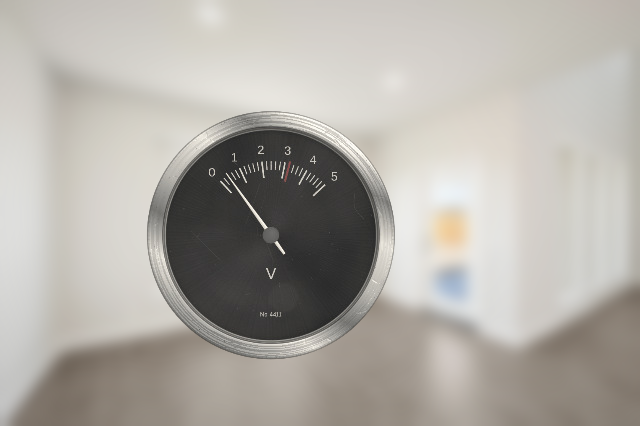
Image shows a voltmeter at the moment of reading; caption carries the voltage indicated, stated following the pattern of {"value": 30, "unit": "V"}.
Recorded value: {"value": 0.4, "unit": "V"}
